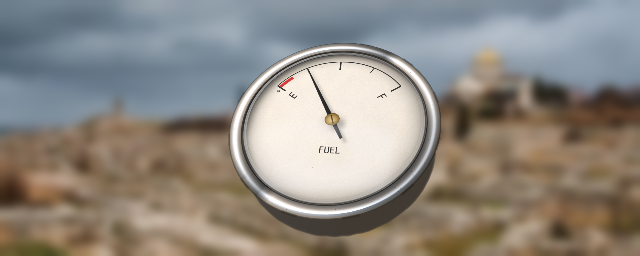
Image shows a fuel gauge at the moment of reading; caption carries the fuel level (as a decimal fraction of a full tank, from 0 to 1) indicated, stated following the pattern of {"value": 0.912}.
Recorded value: {"value": 0.25}
